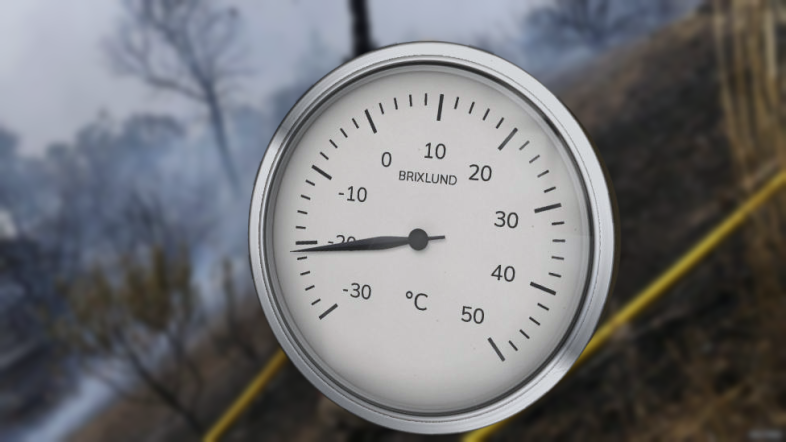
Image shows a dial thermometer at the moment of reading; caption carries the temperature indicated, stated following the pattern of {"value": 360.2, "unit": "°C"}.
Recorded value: {"value": -21, "unit": "°C"}
